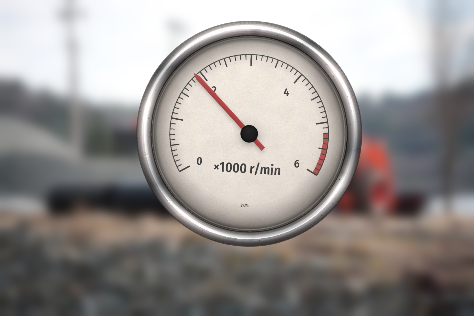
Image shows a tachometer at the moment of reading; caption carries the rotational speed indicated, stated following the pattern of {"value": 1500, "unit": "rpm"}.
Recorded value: {"value": 1900, "unit": "rpm"}
